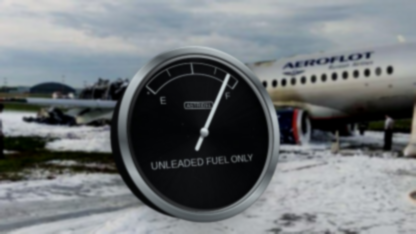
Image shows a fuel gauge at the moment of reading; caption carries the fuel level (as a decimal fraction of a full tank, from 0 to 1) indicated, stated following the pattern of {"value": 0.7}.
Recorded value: {"value": 0.875}
